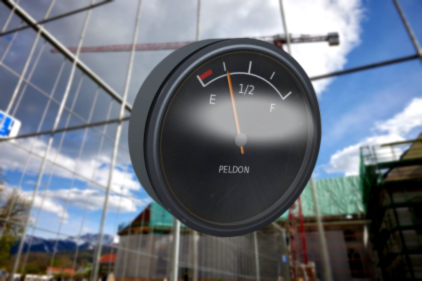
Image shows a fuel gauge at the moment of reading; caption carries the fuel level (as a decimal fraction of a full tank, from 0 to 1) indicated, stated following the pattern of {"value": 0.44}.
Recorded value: {"value": 0.25}
